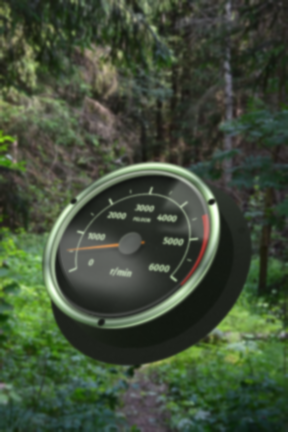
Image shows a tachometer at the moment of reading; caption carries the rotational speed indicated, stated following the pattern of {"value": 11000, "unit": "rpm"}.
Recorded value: {"value": 500, "unit": "rpm"}
